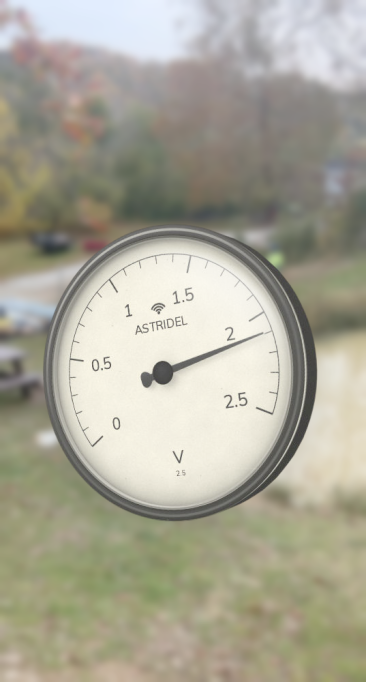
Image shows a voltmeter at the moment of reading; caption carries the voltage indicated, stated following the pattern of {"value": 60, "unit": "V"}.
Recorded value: {"value": 2.1, "unit": "V"}
